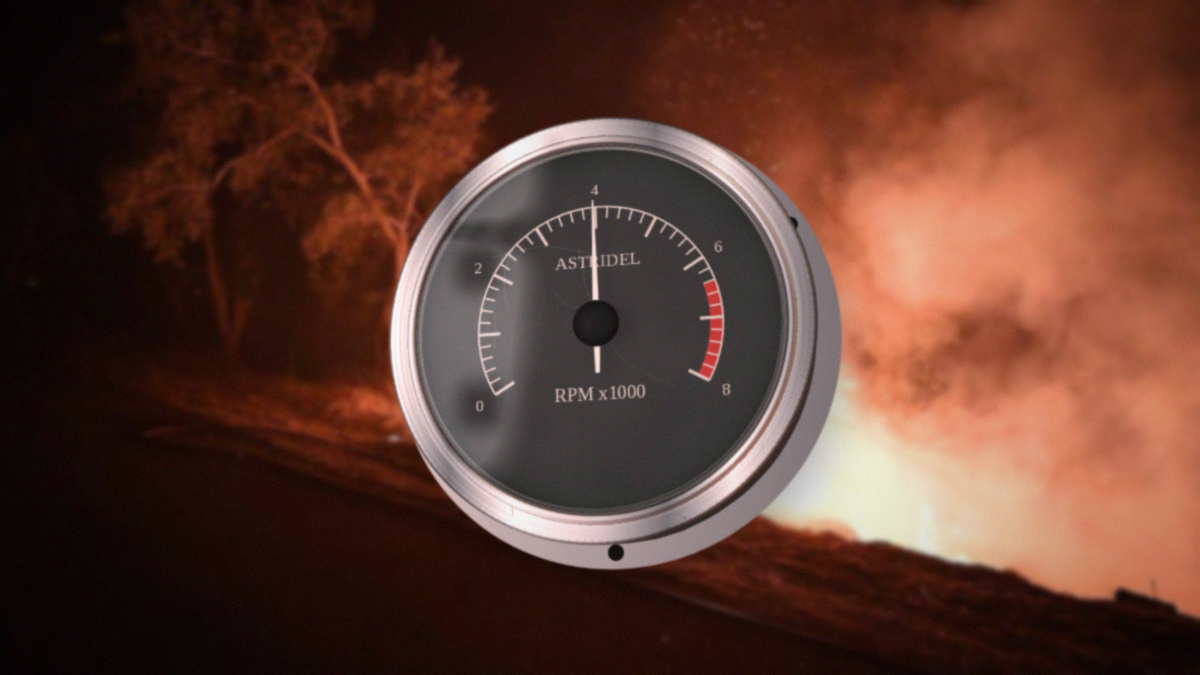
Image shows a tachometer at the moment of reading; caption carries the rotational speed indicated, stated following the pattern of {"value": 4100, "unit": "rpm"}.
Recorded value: {"value": 4000, "unit": "rpm"}
